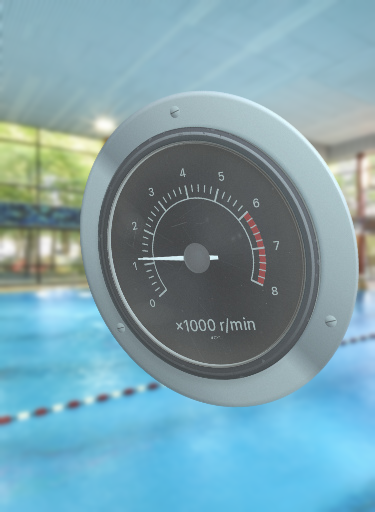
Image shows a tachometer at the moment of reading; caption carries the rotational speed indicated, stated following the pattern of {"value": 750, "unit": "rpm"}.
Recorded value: {"value": 1200, "unit": "rpm"}
